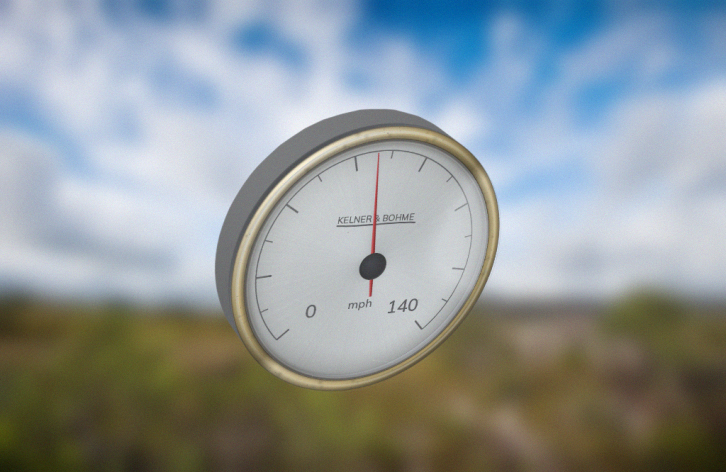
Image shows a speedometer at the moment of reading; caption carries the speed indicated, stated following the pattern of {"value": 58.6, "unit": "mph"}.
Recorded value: {"value": 65, "unit": "mph"}
